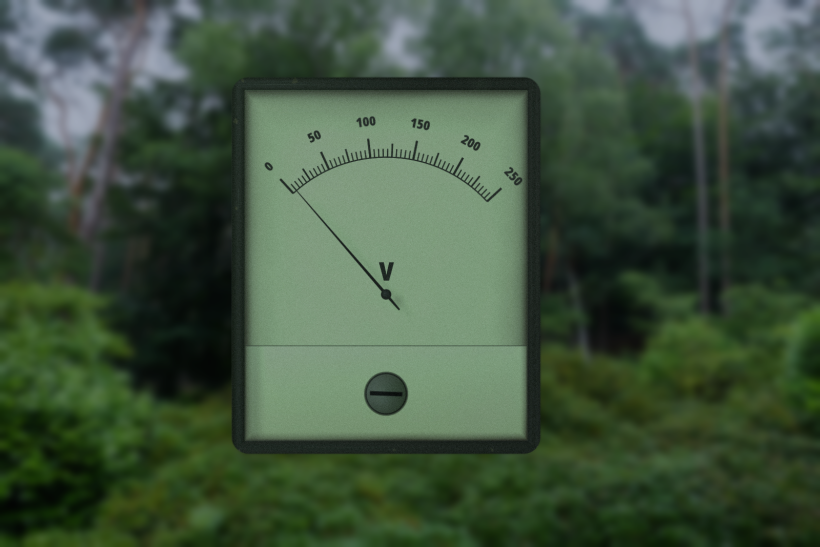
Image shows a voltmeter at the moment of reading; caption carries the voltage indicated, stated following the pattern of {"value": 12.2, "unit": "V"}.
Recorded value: {"value": 5, "unit": "V"}
